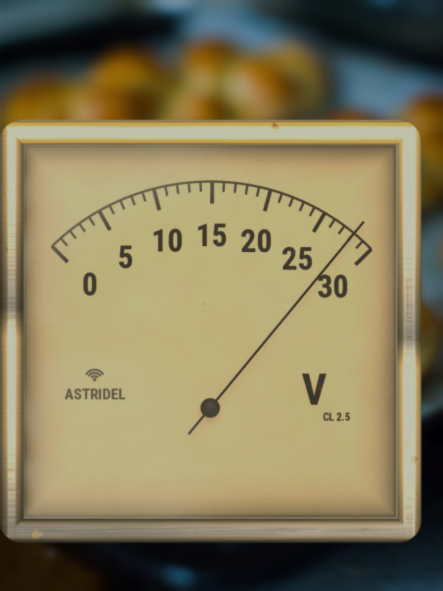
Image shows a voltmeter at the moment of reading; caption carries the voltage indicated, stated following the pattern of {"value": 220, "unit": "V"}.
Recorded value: {"value": 28, "unit": "V"}
